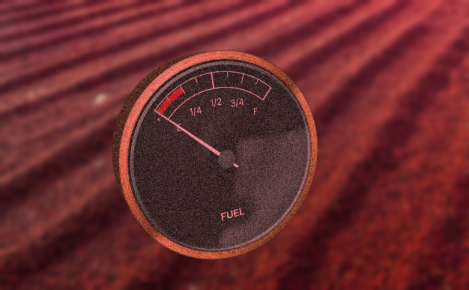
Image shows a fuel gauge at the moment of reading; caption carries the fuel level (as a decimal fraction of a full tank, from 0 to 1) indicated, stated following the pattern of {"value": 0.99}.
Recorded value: {"value": 0}
